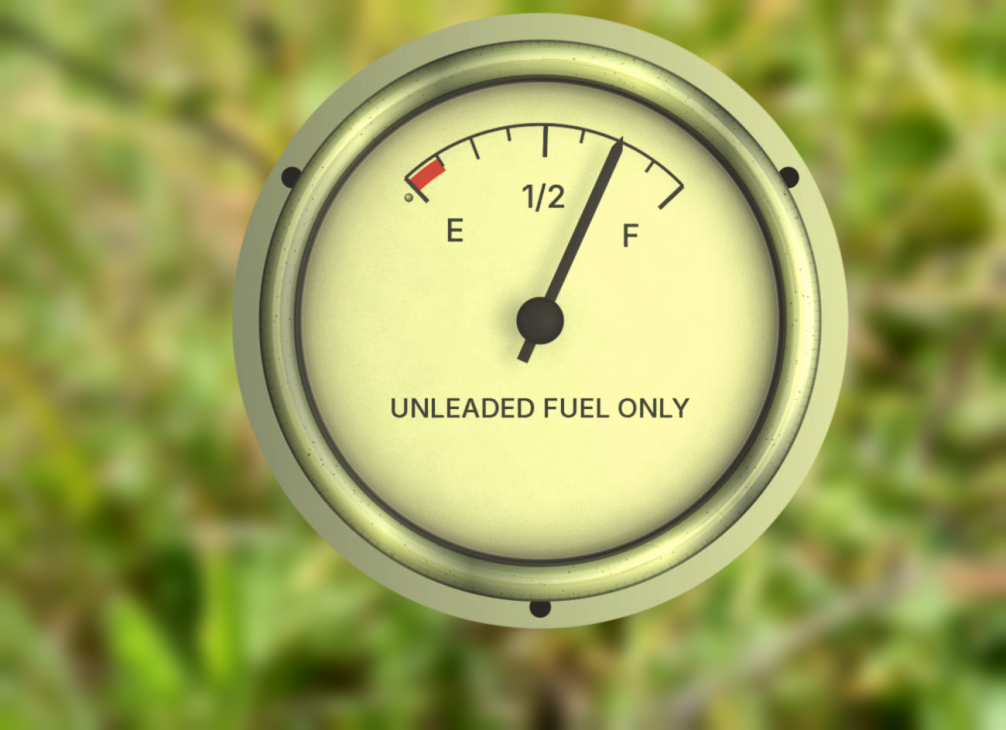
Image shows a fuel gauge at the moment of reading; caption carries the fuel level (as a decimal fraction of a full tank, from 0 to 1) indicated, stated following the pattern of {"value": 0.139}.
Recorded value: {"value": 0.75}
